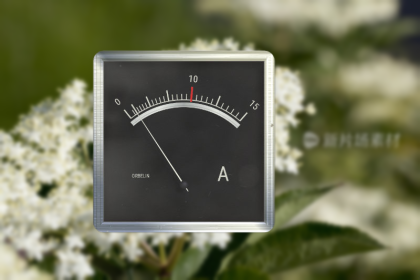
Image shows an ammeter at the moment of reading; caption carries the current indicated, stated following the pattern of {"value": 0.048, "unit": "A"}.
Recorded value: {"value": 2.5, "unit": "A"}
